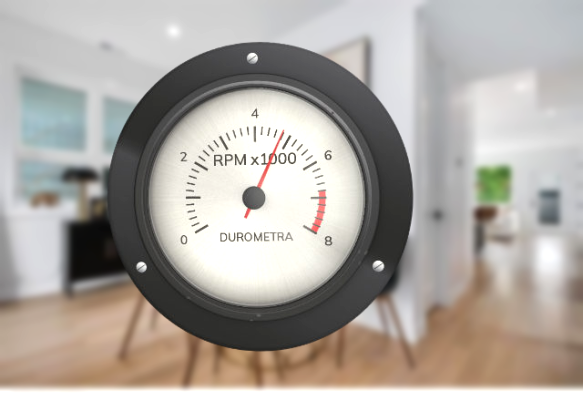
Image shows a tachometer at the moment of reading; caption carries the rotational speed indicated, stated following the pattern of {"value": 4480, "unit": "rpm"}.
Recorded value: {"value": 4800, "unit": "rpm"}
